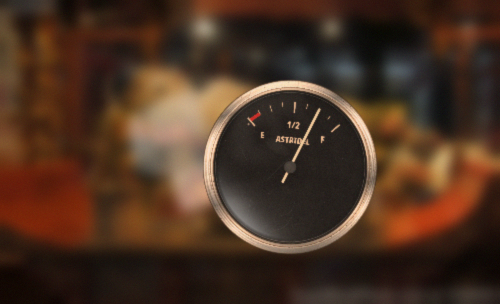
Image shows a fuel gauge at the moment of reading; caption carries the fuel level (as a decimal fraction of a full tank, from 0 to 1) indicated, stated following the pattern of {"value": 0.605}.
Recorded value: {"value": 0.75}
